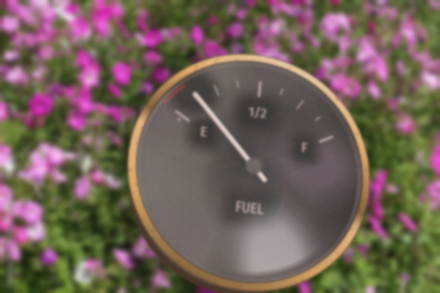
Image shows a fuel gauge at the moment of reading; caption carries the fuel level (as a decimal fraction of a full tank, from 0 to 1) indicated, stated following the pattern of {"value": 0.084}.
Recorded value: {"value": 0.125}
